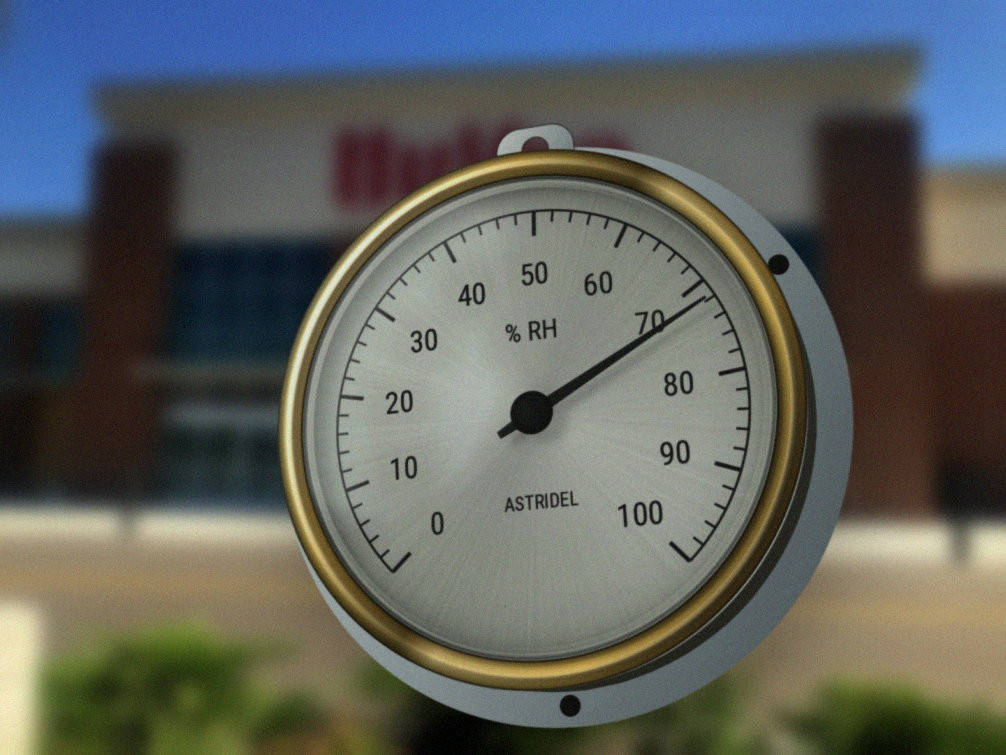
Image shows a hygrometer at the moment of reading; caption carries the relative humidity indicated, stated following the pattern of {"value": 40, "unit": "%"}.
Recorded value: {"value": 72, "unit": "%"}
